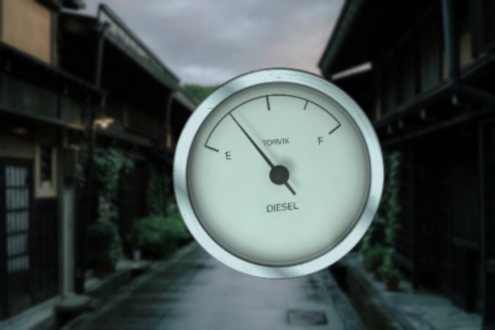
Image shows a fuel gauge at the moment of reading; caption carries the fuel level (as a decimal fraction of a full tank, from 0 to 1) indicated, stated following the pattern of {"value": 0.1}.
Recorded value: {"value": 0.25}
